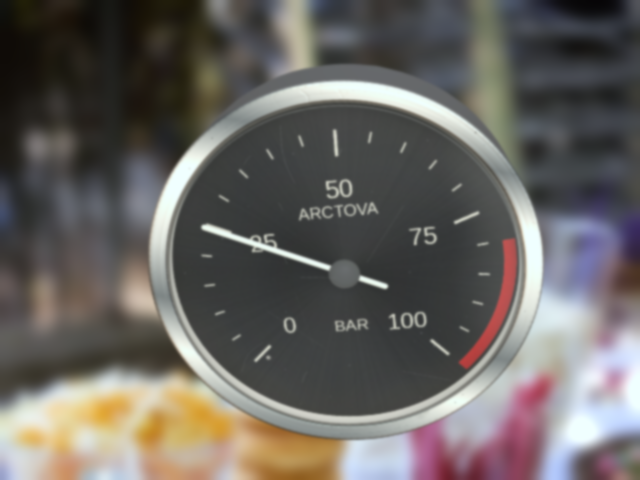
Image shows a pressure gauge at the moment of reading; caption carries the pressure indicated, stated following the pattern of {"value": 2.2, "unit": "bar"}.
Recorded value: {"value": 25, "unit": "bar"}
